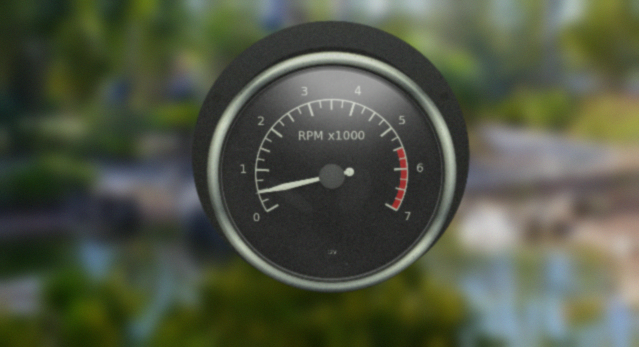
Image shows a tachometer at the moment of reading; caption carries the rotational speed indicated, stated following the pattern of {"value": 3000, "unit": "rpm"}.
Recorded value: {"value": 500, "unit": "rpm"}
